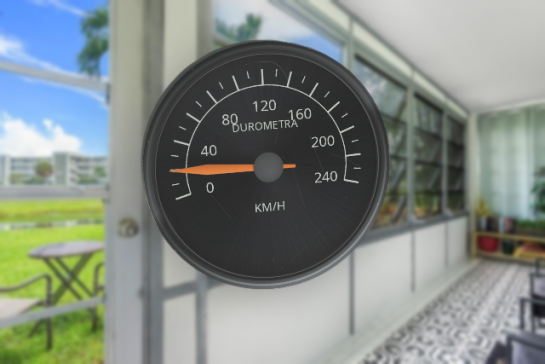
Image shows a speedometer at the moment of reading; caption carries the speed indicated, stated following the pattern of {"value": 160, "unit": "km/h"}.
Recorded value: {"value": 20, "unit": "km/h"}
